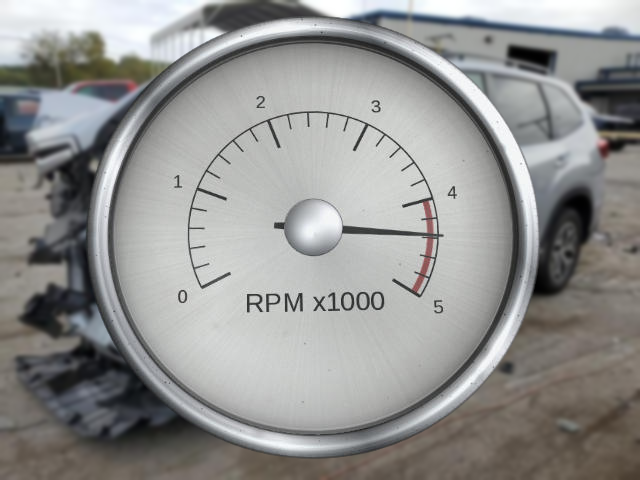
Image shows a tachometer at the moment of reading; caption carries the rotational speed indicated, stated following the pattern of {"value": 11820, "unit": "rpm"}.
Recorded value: {"value": 4400, "unit": "rpm"}
